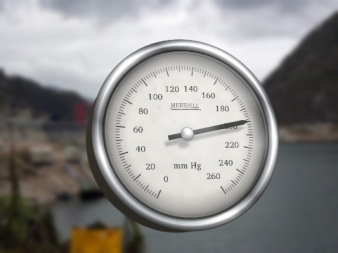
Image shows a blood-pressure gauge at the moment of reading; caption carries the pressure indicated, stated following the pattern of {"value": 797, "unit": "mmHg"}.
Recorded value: {"value": 200, "unit": "mmHg"}
